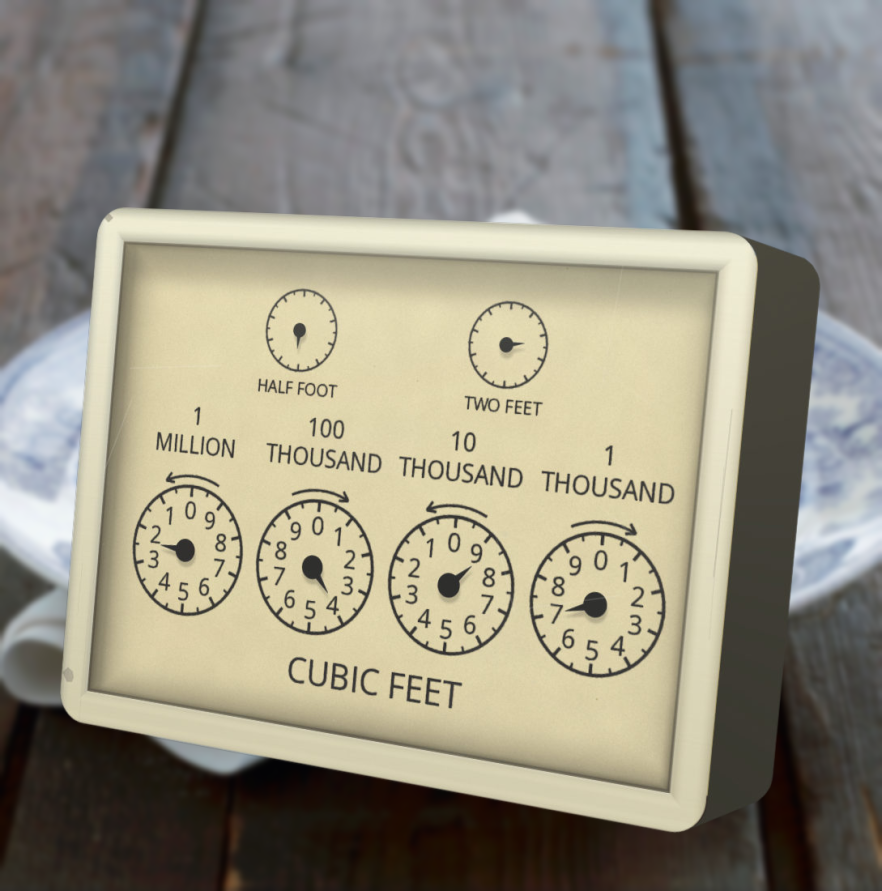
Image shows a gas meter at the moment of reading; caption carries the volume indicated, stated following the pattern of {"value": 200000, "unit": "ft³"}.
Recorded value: {"value": 238700, "unit": "ft³"}
